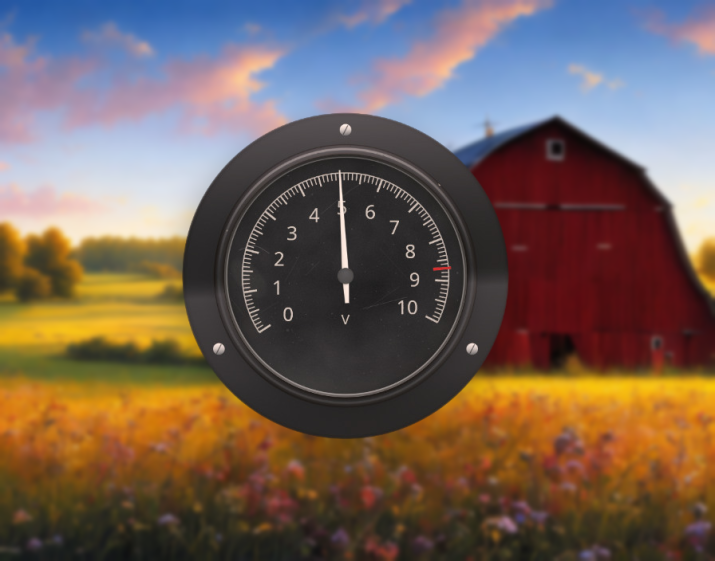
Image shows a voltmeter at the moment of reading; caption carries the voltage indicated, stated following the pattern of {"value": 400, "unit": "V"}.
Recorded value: {"value": 5, "unit": "V"}
